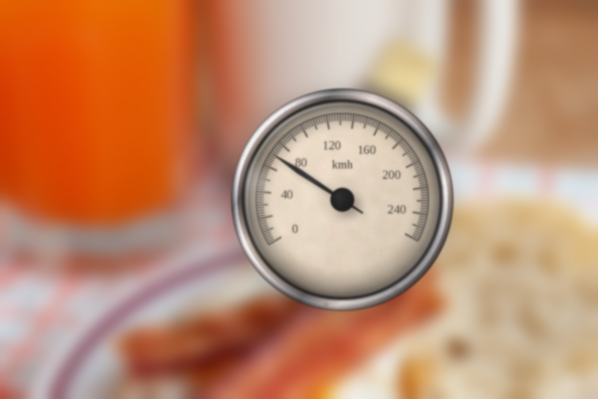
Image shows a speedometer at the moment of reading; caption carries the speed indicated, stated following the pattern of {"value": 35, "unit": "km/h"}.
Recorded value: {"value": 70, "unit": "km/h"}
